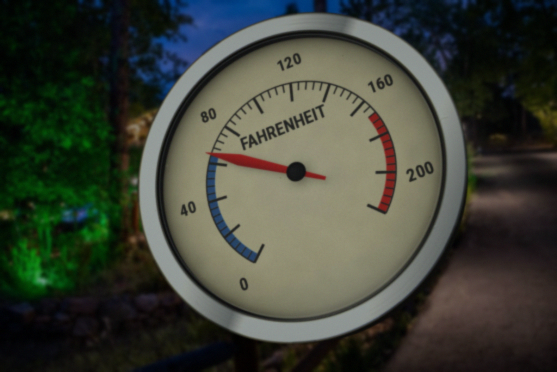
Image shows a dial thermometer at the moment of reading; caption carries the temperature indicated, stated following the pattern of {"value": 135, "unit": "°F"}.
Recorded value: {"value": 64, "unit": "°F"}
